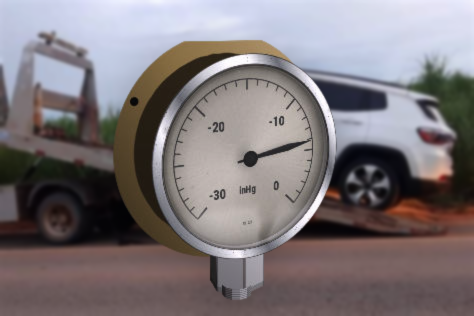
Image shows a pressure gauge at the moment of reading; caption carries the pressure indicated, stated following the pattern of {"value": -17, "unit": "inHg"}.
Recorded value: {"value": -6, "unit": "inHg"}
